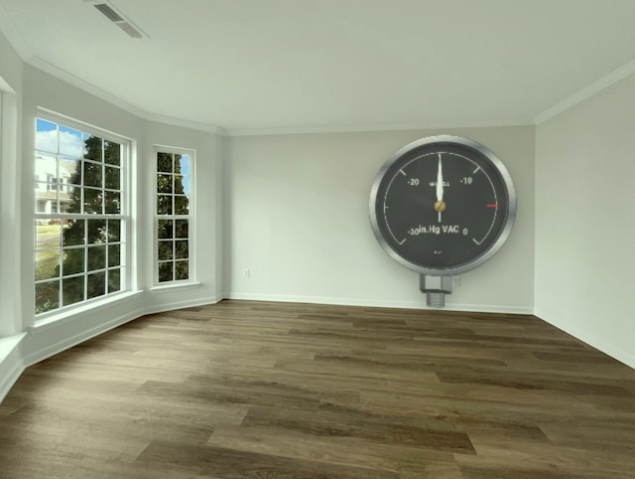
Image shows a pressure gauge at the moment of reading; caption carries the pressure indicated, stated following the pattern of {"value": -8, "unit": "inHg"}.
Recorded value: {"value": -15, "unit": "inHg"}
